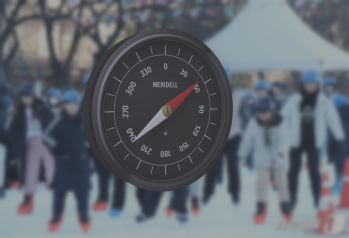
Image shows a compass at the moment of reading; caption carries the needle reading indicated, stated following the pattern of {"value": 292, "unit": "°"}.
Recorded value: {"value": 52.5, "unit": "°"}
